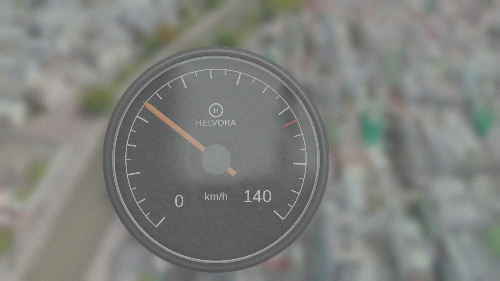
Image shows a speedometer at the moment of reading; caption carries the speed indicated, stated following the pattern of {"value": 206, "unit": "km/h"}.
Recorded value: {"value": 45, "unit": "km/h"}
